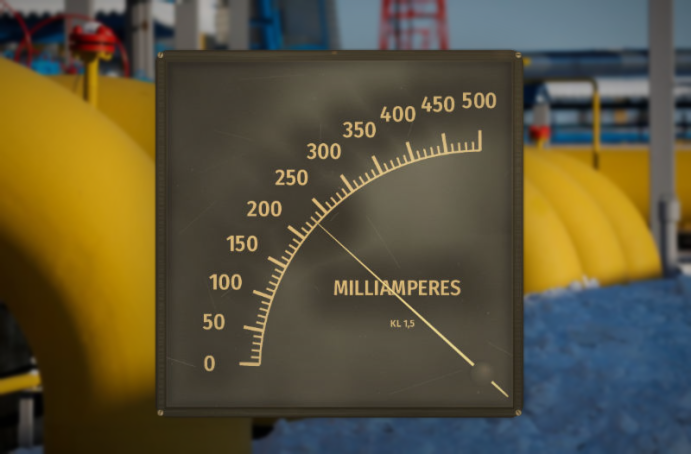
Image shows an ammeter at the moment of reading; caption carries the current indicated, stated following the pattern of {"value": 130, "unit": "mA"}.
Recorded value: {"value": 230, "unit": "mA"}
